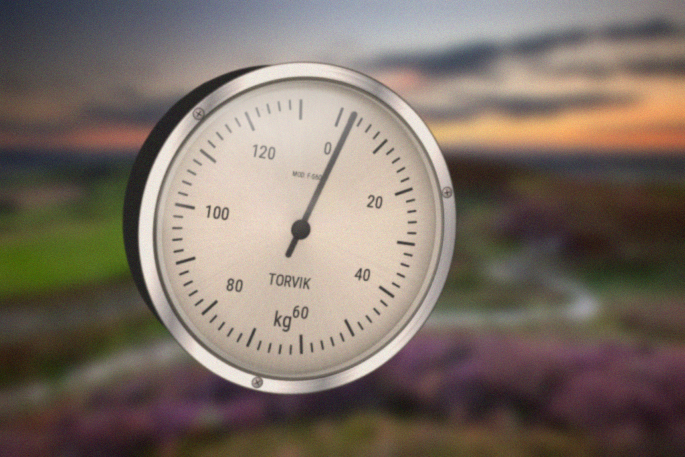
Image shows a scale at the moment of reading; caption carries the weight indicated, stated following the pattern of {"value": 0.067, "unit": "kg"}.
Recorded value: {"value": 2, "unit": "kg"}
